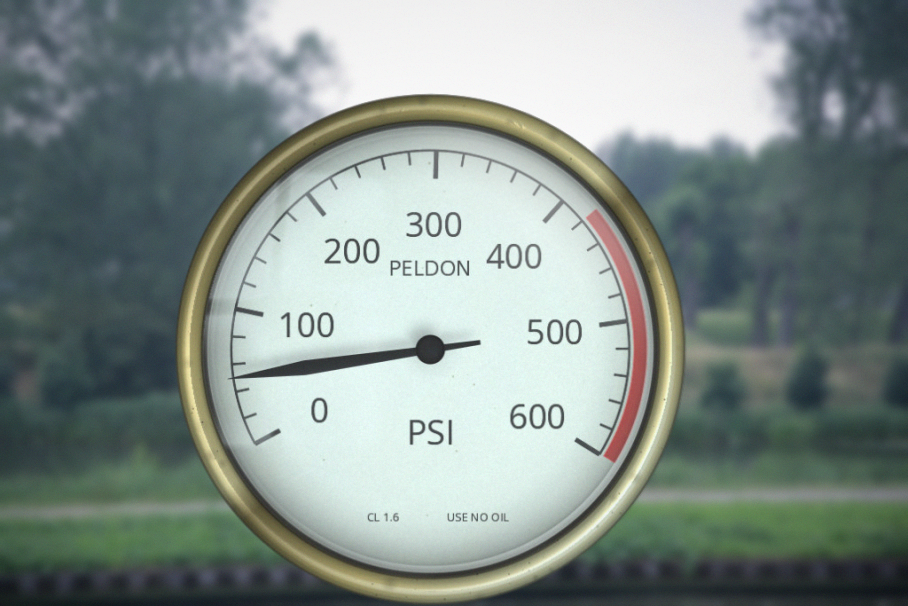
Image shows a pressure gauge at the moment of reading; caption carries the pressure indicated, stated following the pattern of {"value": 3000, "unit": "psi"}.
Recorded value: {"value": 50, "unit": "psi"}
